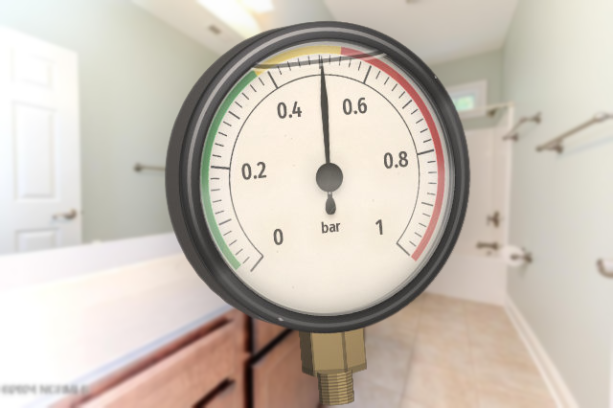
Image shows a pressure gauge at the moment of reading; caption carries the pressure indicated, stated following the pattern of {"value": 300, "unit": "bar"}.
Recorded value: {"value": 0.5, "unit": "bar"}
